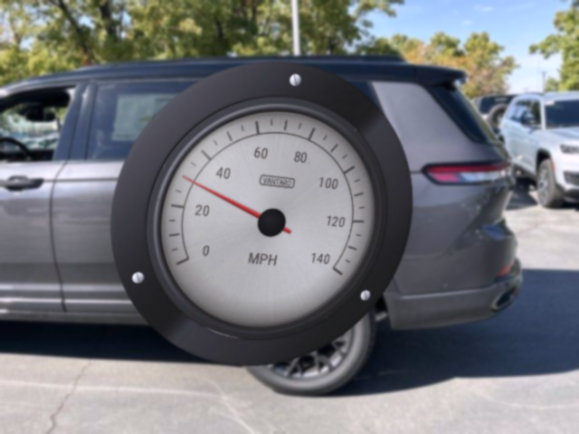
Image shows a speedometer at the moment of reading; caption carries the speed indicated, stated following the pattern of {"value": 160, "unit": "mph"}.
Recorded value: {"value": 30, "unit": "mph"}
